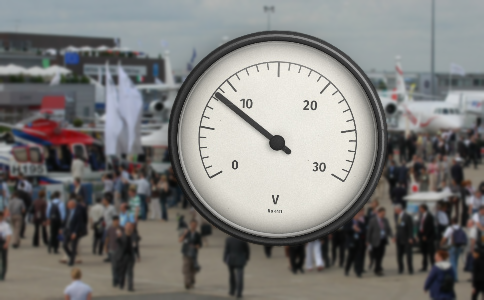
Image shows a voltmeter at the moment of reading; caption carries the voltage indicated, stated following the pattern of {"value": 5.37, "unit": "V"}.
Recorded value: {"value": 8.5, "unit": "V"}
